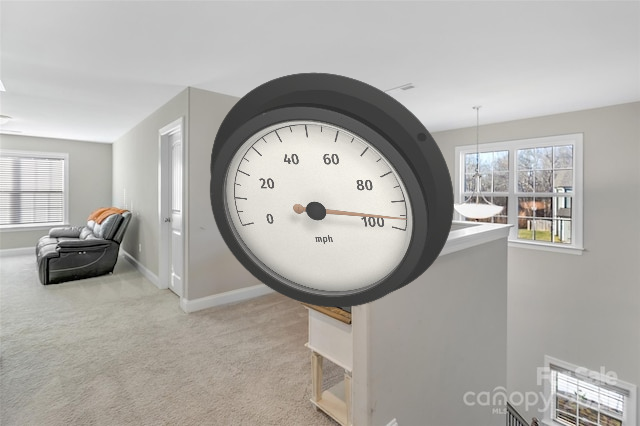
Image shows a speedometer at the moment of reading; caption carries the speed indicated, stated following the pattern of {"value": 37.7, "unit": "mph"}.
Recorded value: {"value": 95, "unit": "mph"}
